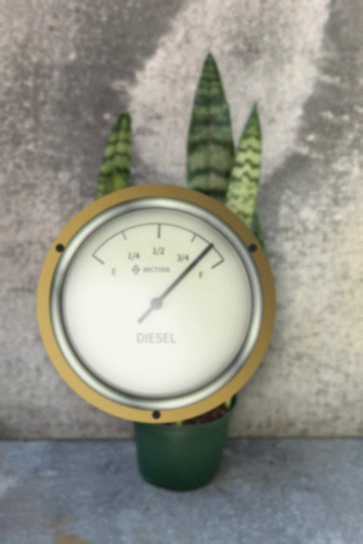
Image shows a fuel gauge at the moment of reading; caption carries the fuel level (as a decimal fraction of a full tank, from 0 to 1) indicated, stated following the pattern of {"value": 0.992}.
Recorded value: {"value": 0.875}
